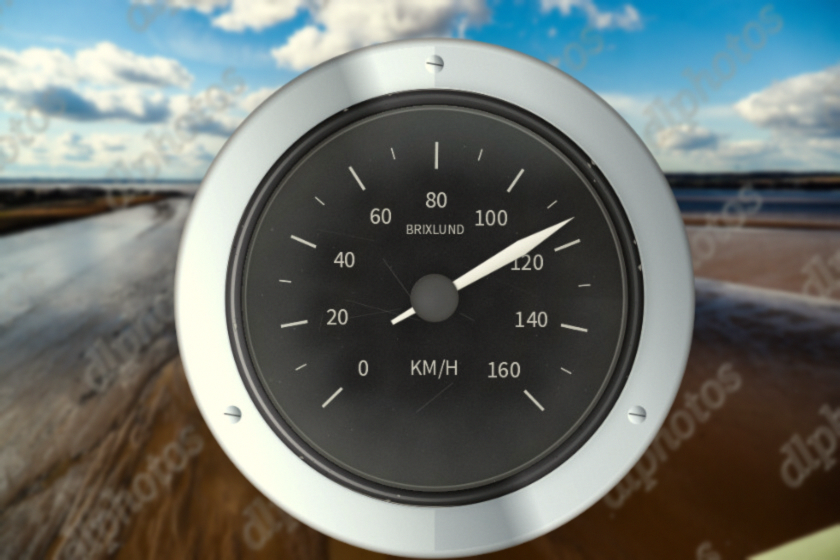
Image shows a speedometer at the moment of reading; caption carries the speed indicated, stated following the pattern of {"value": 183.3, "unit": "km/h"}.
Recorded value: {"value": 115, "unit": "km/h"}
